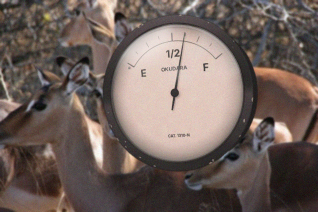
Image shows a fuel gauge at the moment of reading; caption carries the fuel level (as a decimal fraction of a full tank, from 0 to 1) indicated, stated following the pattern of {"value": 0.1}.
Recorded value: {"value": 0.625}
